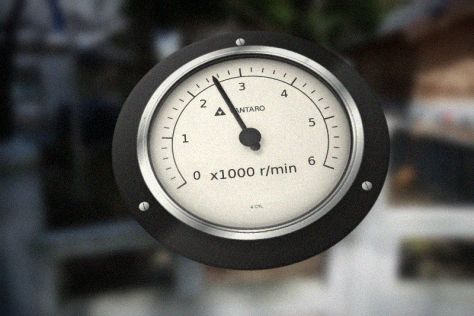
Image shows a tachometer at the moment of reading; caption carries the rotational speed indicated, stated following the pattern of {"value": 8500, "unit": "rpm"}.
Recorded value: {"value": 2500, "unit": "rpm"}
